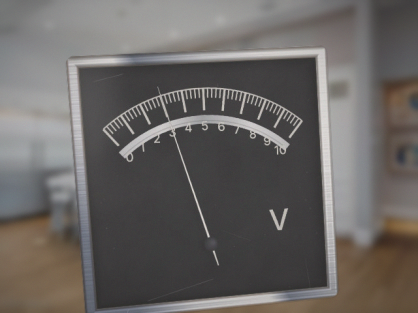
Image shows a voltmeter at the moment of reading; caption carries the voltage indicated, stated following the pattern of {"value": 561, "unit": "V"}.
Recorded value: {"value": 3, "unit": "V"}
